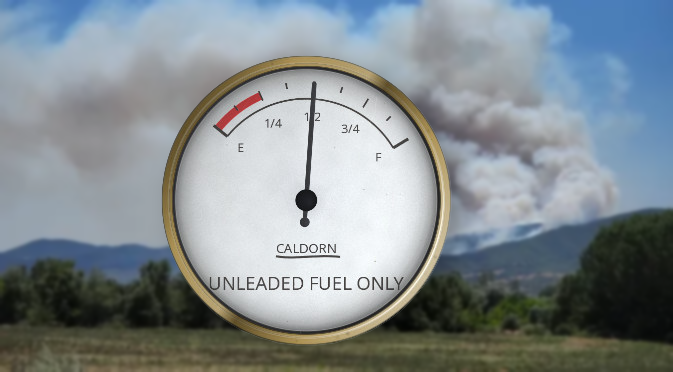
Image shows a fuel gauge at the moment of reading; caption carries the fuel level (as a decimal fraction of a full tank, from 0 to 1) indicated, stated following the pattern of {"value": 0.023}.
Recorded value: {"value": 0.5}
